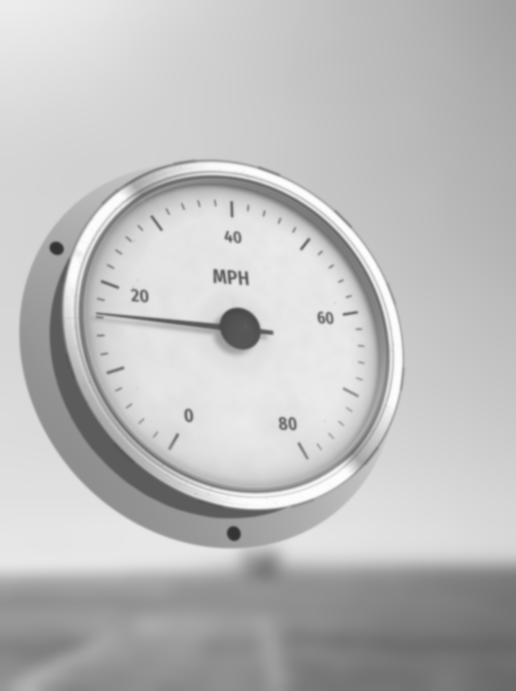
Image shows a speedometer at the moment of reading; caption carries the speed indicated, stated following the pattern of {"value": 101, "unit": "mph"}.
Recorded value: {"value": 16, "unit": "mph"}
